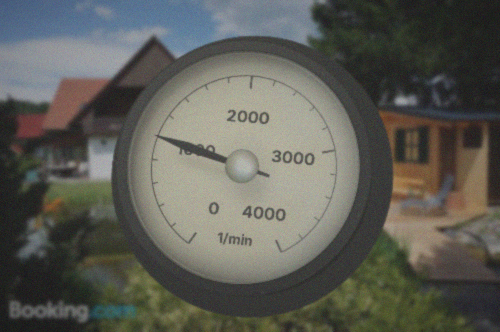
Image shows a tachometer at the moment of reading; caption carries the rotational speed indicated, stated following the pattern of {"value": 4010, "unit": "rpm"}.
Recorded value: {"value": 1000, "unit": "rpm"}
